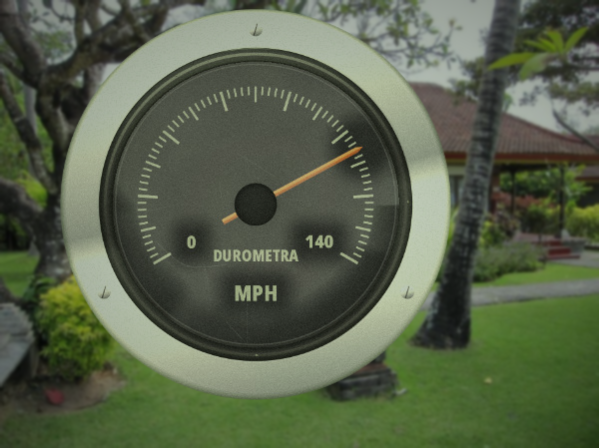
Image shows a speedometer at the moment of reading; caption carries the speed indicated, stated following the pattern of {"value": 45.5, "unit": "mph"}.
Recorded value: {"value": 106, "unit": "mph"}
